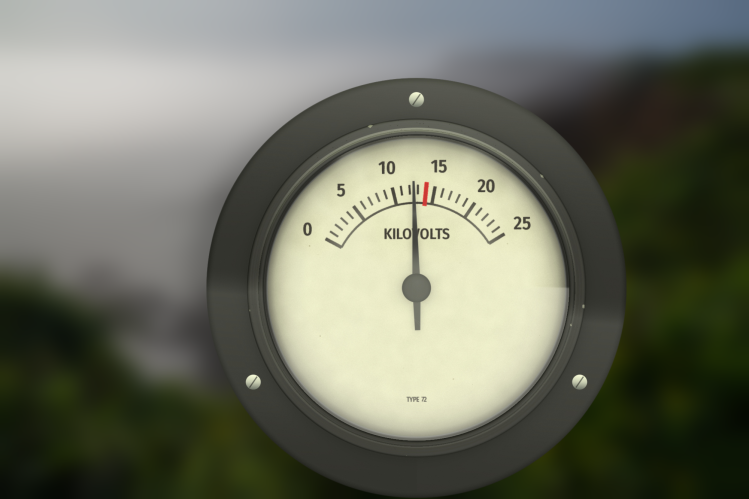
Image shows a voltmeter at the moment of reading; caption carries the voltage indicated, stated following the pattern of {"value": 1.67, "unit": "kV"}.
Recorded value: {"value": 12.5, "unit": "kV"}
